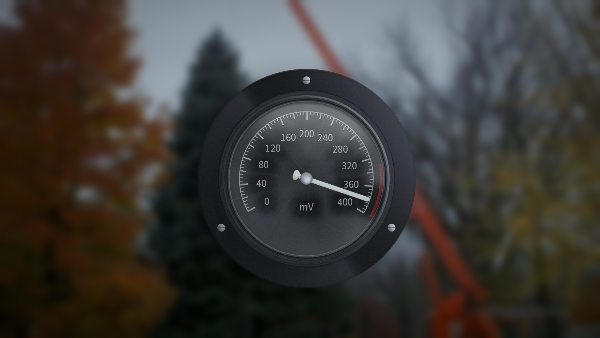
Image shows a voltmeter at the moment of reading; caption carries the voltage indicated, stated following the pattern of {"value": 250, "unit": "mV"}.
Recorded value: {"value": 380, "unit": "mV"}
